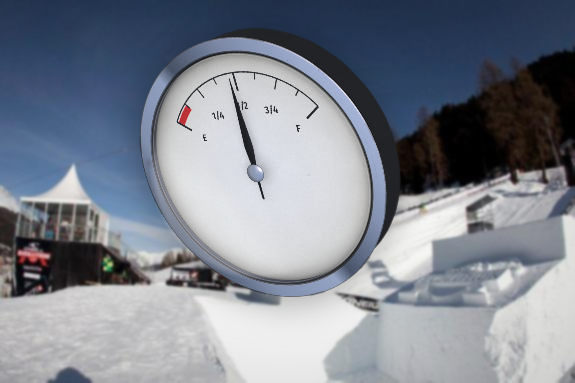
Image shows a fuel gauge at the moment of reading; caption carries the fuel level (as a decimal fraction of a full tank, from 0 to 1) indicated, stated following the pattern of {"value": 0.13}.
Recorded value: {"value": 0.5}
